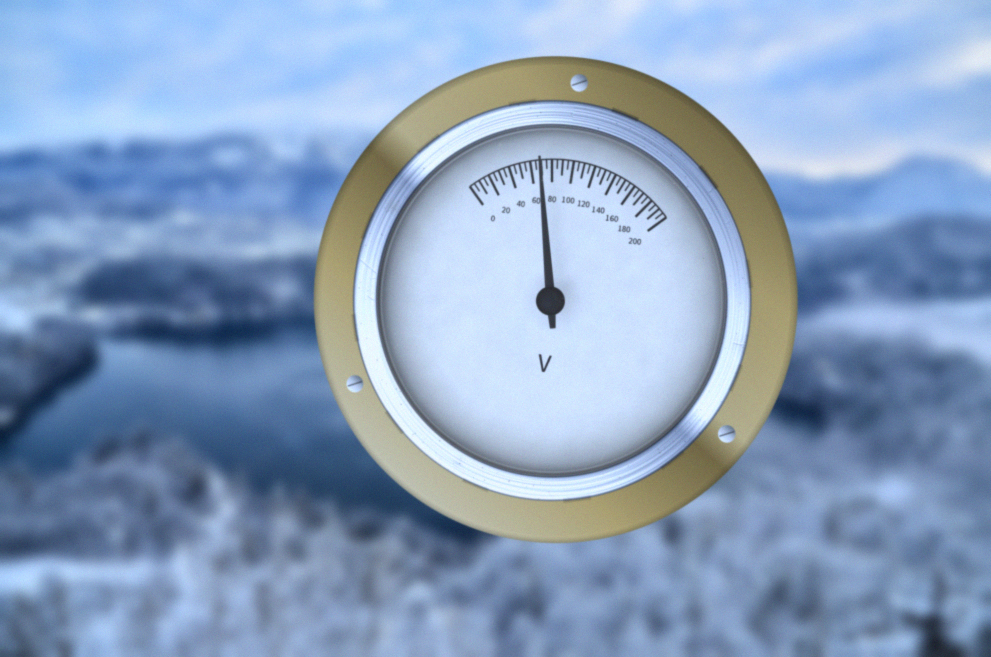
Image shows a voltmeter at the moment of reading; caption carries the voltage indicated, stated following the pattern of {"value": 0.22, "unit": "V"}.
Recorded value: {"value": 70, "unit": "V"}
